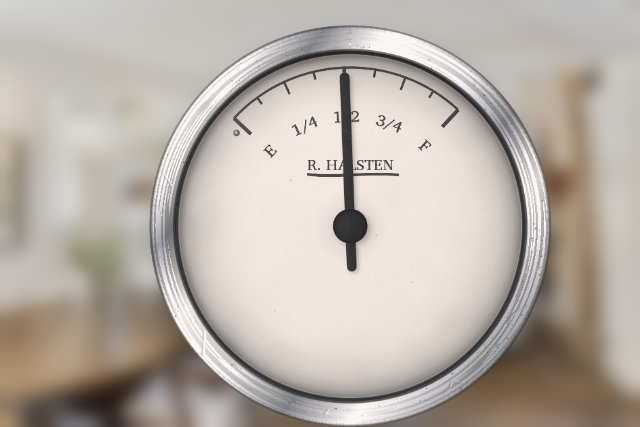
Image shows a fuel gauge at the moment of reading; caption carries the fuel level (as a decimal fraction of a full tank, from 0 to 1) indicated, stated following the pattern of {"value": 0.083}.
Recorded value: {"value": 0.5}
